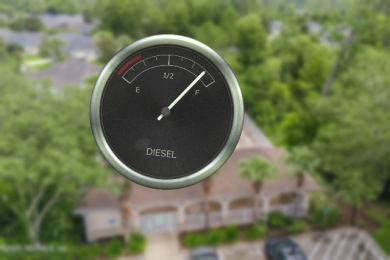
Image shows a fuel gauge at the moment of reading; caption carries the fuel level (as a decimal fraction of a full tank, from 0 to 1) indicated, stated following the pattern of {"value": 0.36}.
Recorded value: {"value": 0.875}
